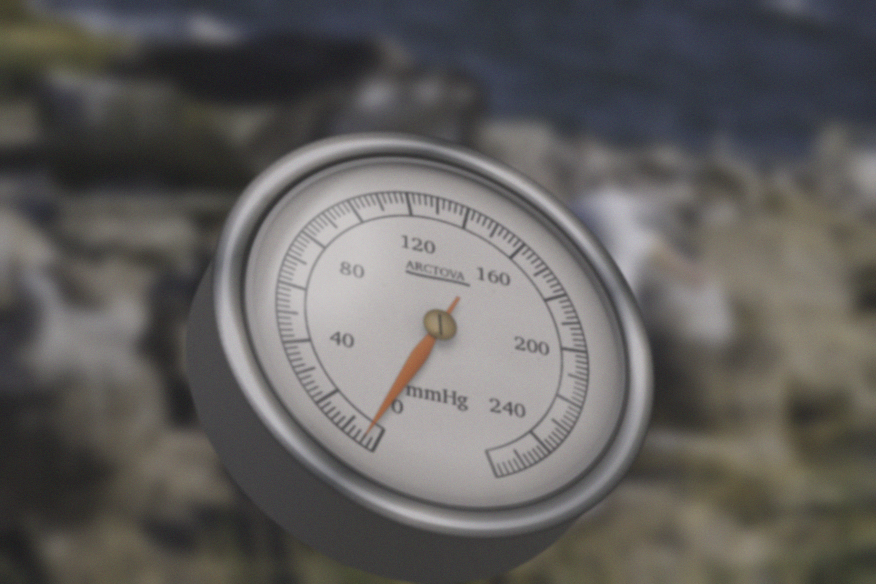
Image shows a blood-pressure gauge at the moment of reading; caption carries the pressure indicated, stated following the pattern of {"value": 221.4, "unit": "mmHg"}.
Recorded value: {"value": 4, "unit": "mmHg"}
